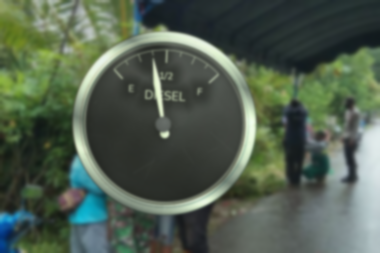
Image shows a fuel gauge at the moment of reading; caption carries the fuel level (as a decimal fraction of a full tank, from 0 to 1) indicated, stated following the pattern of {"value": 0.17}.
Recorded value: {"value": 0.375}
